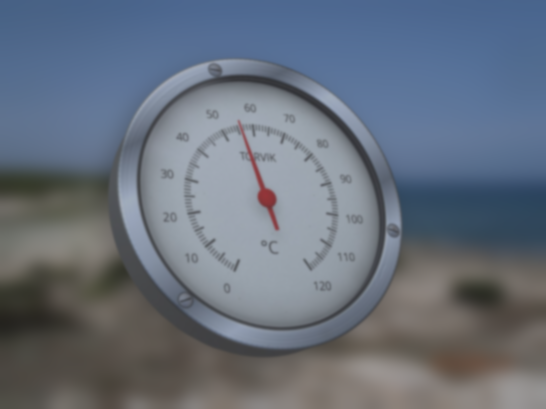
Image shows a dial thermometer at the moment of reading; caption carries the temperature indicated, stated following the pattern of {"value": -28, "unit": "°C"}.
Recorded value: {"value": 55, "unit": "°C"}
